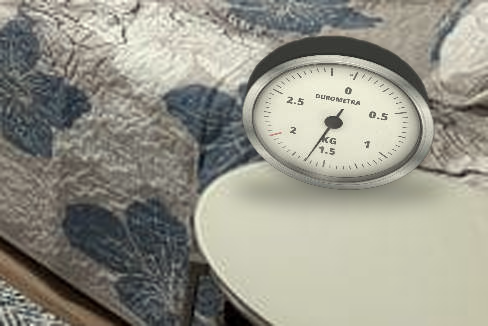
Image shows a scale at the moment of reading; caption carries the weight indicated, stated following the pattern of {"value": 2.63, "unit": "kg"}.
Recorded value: {"value": 1.65, "unit": "kg"}
